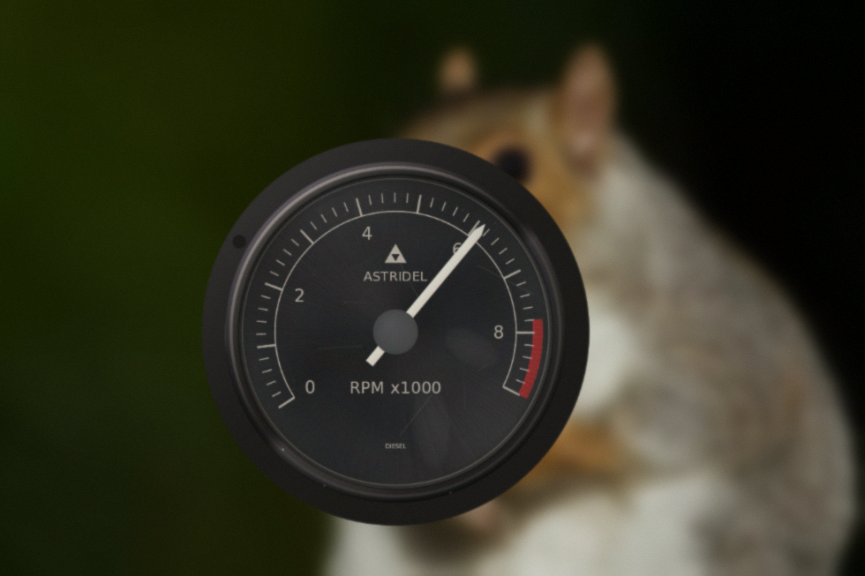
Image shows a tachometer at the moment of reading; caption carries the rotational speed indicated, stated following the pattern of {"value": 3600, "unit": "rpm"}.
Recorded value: {"value": 6100, "unit": "rpm"}
